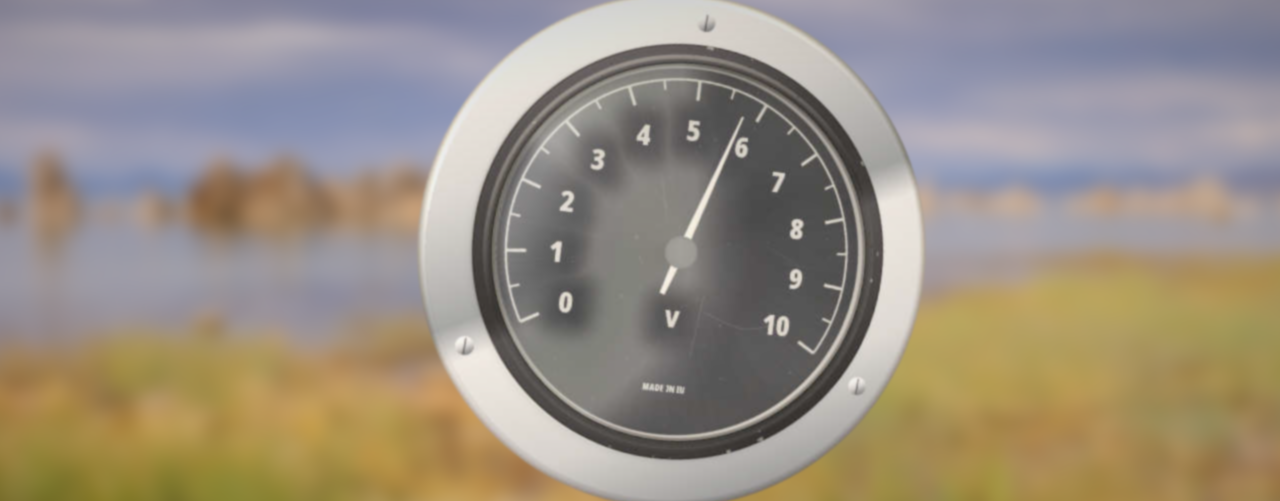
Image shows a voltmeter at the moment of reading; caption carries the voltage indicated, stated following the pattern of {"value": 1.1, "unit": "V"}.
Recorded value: {"value": 5.75, "unit": "V"}
